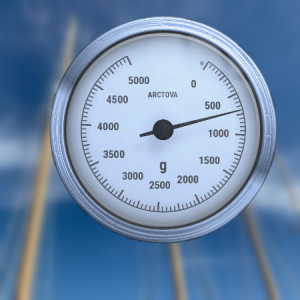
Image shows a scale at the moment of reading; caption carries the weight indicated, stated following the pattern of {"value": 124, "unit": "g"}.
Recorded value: {"value": 700, "unit": "g"}
